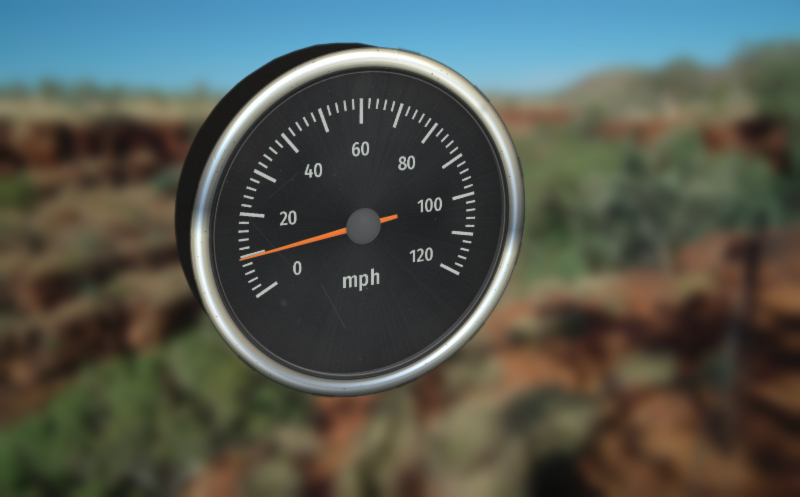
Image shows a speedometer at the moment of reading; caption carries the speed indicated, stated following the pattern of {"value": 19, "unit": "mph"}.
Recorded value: {"value": 10, "unit": "mph"}
